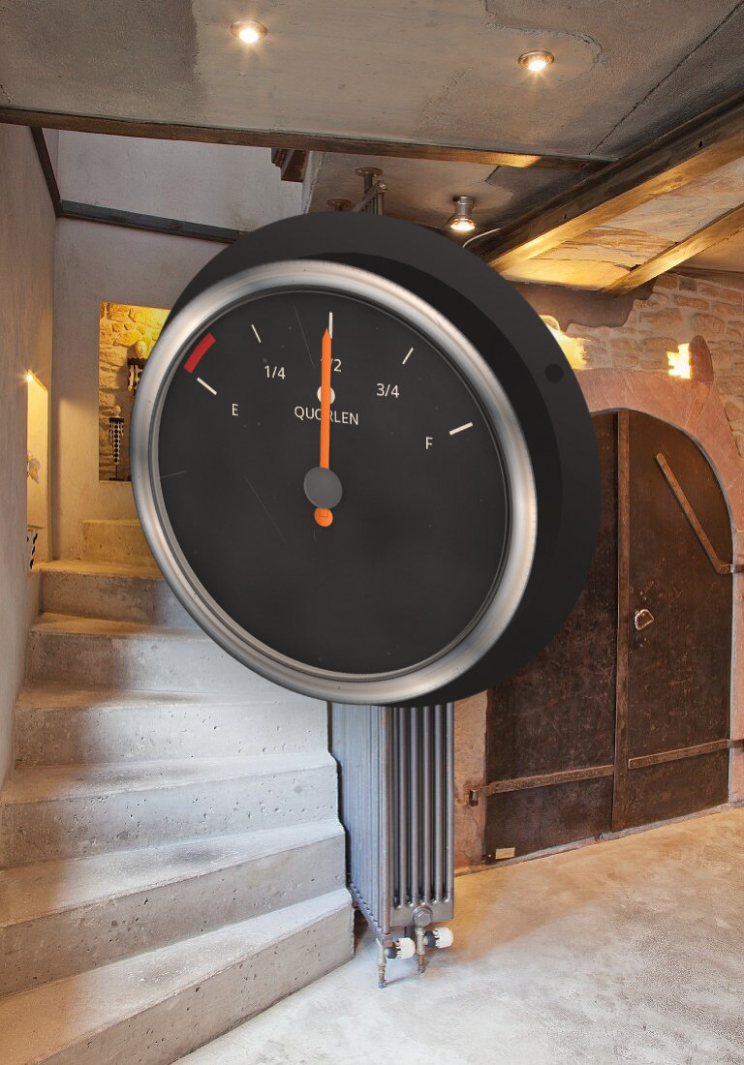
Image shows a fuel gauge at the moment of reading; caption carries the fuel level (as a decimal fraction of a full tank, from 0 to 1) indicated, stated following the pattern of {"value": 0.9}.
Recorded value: {"value": 0.5}
